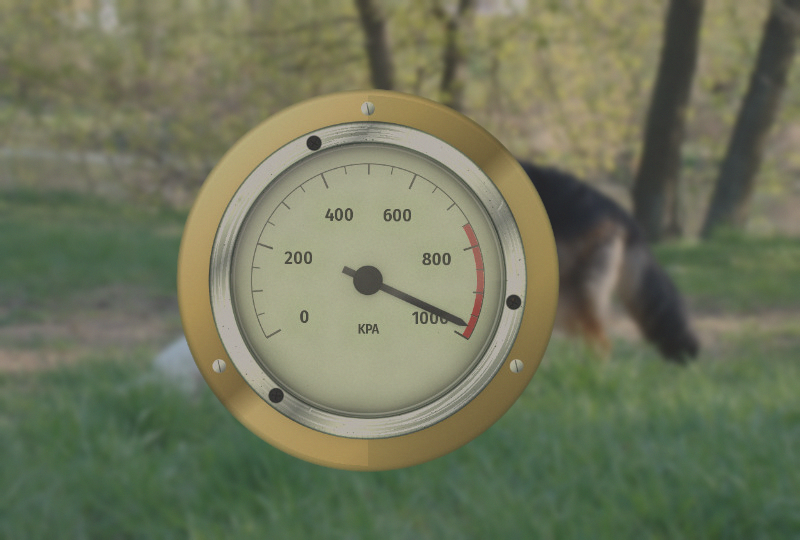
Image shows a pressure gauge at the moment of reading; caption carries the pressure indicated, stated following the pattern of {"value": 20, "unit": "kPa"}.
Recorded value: {"value": 975, "unit": "kPa"}
